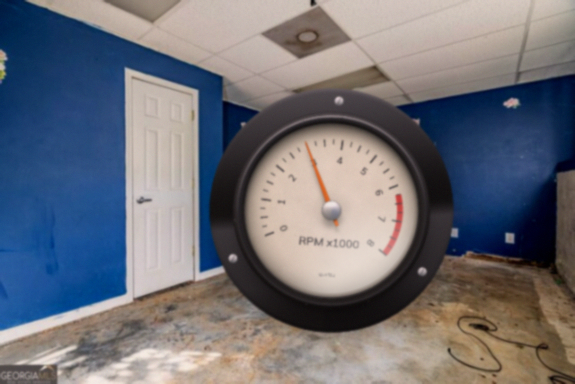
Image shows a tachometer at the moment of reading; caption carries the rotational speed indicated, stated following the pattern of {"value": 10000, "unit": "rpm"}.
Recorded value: {"value": 3000, "unit": "rpm"}
